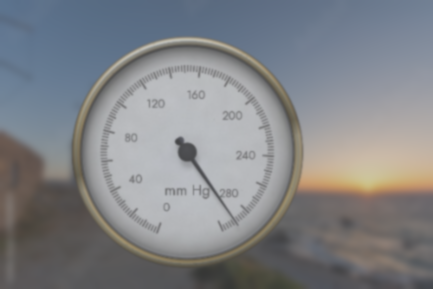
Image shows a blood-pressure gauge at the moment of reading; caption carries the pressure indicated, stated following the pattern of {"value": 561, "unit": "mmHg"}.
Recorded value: {"value": 290, "unit": "mmHg"}
